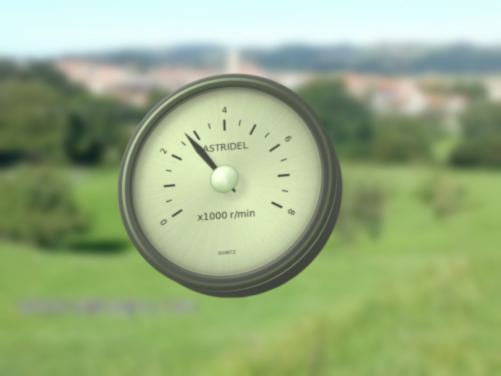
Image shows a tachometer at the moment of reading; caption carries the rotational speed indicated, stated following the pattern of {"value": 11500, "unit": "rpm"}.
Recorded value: {"value": 2750, "unit": "rpm"}
